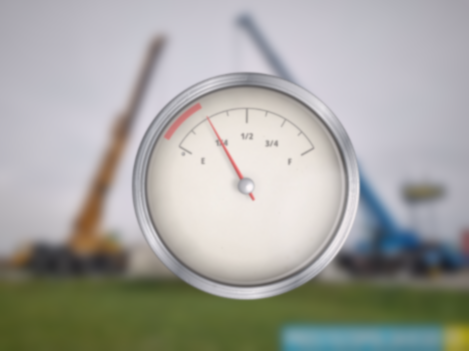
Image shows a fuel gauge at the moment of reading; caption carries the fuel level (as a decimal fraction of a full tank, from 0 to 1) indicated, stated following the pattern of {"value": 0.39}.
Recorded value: {"value": 0.25}
